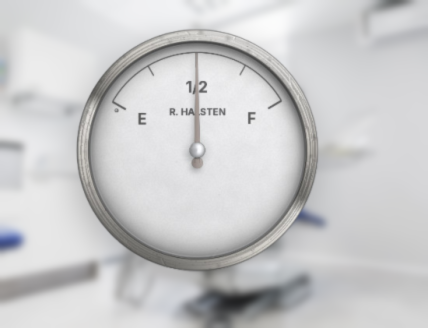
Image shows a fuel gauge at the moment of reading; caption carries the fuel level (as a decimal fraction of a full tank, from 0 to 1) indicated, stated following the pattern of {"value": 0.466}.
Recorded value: {"value": 0.5}
